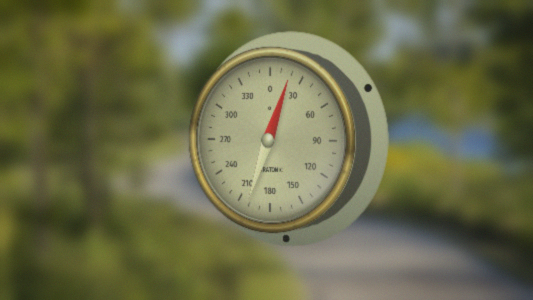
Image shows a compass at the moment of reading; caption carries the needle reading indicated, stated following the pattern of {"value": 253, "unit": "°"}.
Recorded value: {"value": 20, "unit": "°"}
